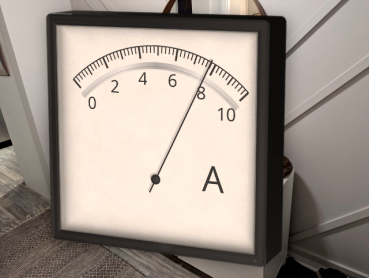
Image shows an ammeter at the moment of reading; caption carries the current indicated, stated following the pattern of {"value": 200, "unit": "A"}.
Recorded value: {"value": 7.8, "unit": "A"}
